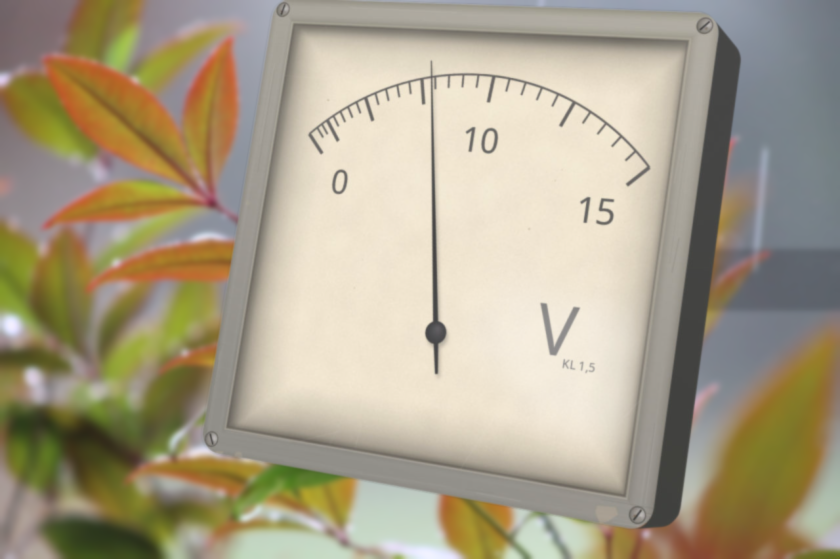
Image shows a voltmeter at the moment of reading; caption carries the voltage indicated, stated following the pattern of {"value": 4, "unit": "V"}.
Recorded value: {"value": 8, "unit": "V"}
